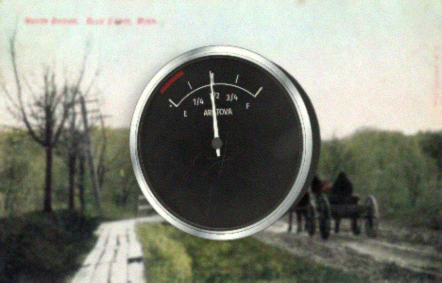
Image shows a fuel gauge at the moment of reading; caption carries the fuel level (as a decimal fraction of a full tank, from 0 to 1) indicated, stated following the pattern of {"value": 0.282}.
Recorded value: {"value": 0.5}
